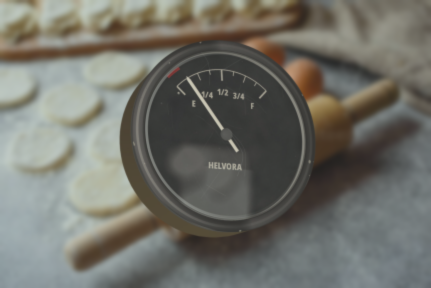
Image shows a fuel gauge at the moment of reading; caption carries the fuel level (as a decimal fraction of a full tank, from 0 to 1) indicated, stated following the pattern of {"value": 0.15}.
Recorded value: {"value": 0.125}
